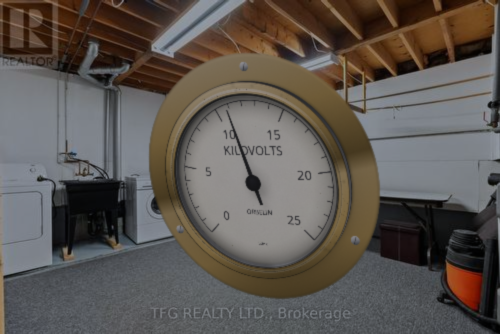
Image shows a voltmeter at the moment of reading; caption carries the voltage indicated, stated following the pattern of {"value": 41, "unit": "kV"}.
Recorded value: {"value": 11, "unit": "kV"}
